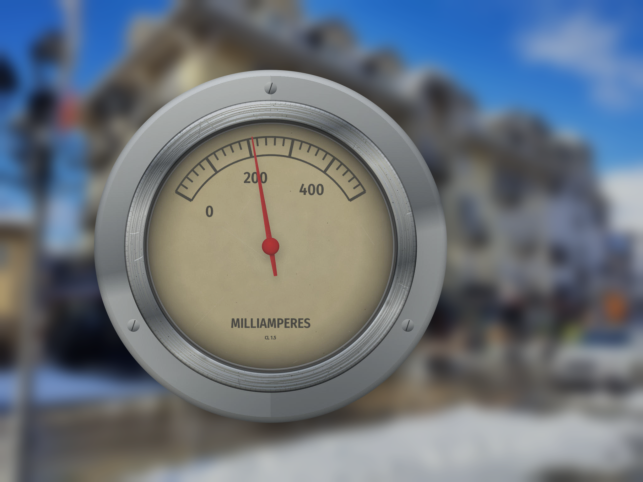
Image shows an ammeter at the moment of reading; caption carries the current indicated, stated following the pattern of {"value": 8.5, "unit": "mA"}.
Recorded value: {"value": 210, "unit": "mA"}
